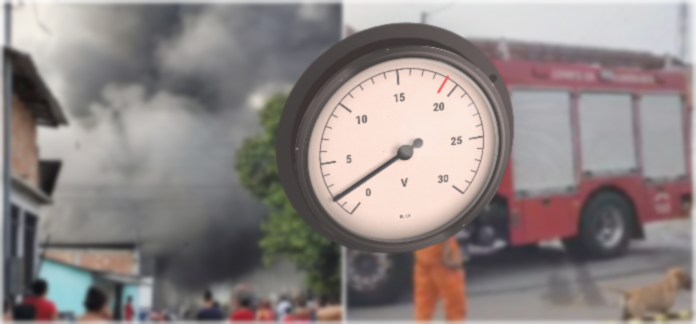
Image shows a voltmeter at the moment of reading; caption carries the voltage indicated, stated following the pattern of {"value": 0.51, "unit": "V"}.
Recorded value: {"value": 2, "unit": "V"}
